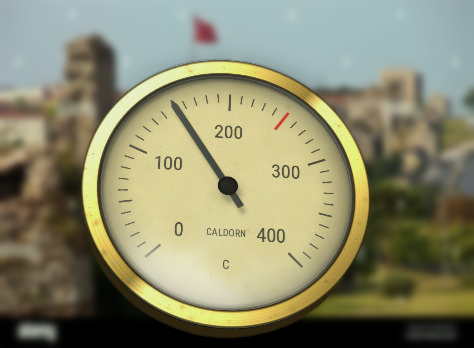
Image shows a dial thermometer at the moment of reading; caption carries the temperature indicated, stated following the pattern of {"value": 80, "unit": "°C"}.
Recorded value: {"value": 150, "unit": "°C"}
